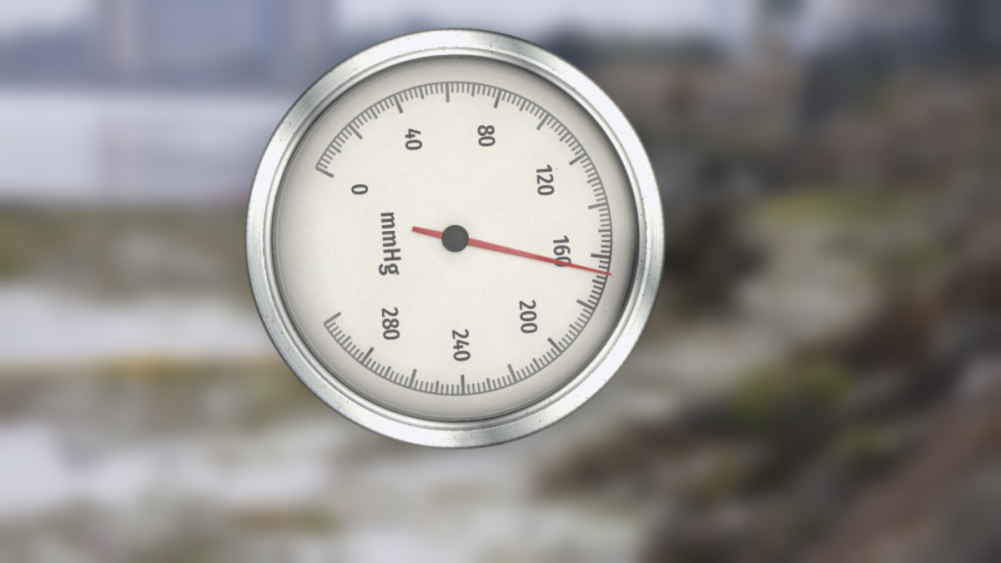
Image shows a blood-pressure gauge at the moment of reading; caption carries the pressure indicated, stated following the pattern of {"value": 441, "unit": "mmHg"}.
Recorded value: {"value": 166, "unit": "mmHg"}
